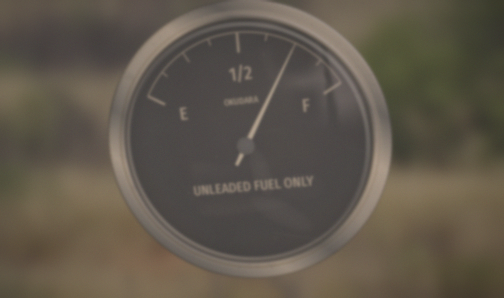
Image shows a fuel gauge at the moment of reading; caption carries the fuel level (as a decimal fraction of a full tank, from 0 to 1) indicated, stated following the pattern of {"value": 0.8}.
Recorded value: {"value": 0.75}
